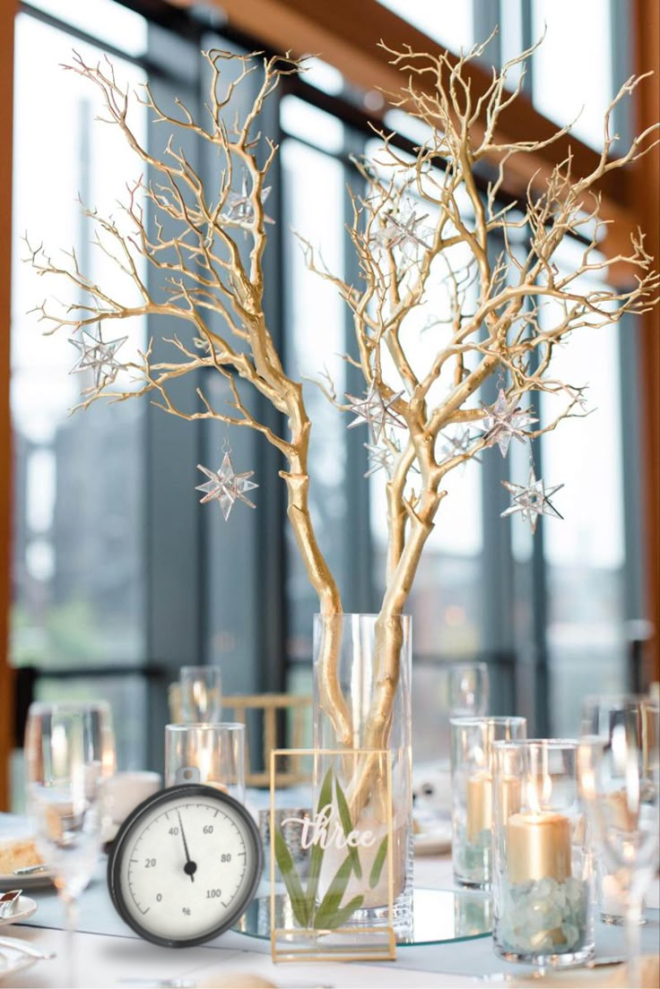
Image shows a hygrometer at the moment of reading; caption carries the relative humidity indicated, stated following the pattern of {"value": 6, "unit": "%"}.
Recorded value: {"value": 44, "unit": "%"}
